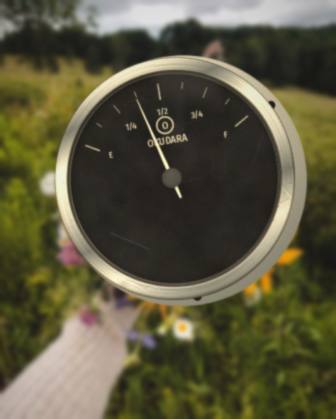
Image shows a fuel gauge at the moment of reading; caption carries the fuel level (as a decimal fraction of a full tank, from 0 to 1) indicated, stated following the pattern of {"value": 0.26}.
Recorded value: {"value": 0.375}
